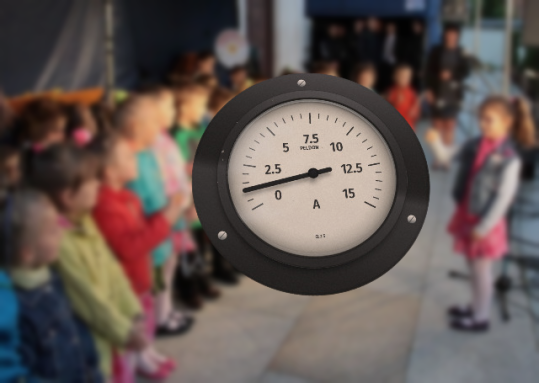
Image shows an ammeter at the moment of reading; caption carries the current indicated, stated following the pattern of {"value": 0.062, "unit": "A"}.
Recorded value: {"value": 1, "unit": "A"}
